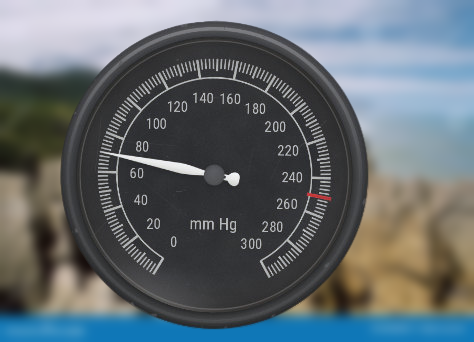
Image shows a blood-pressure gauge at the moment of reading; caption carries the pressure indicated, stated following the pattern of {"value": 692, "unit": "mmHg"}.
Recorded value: {"value": 70, "unit": "mmHg"}
